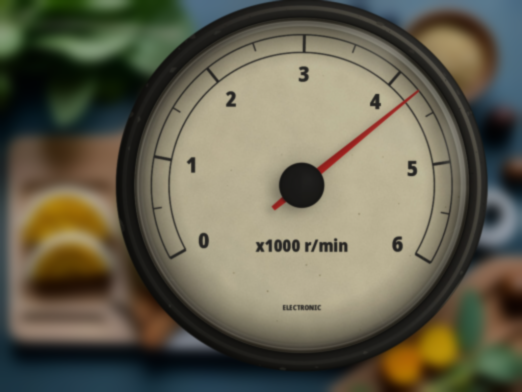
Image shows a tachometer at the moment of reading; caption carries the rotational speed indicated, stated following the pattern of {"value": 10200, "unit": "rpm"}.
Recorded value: {"value": 4250, "unit": "rpm"}
